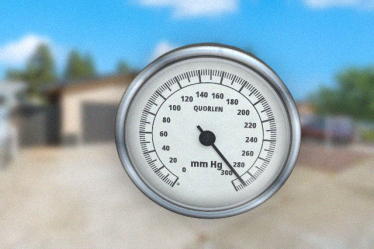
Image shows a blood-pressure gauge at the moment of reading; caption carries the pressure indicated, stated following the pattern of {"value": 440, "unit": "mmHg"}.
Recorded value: {"value": 290, "unit": "mmHg"}
